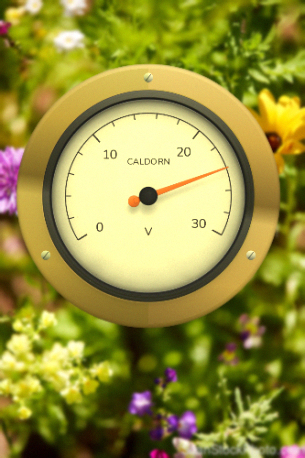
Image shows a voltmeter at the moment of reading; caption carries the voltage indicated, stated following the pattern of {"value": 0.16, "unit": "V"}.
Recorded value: {"value": 24, "unit": "V"}
